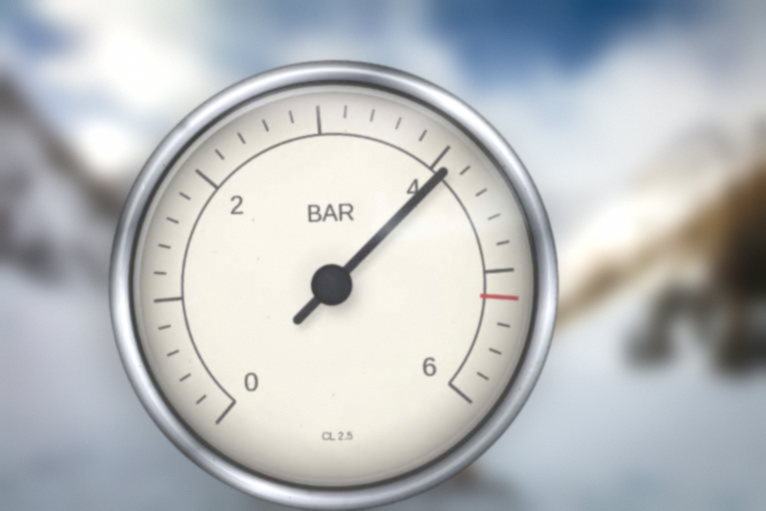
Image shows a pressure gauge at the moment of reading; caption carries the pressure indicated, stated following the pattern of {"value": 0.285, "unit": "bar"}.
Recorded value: {"value": 4.1, "unit": "bar"}
